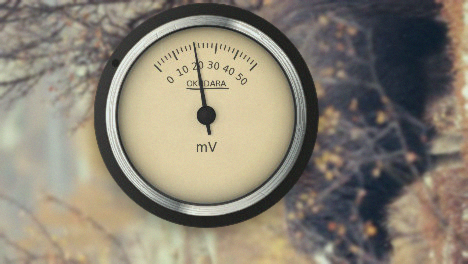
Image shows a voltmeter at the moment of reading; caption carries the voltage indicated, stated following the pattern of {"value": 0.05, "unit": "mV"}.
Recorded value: {"value": 20, "unit": "mV"}
